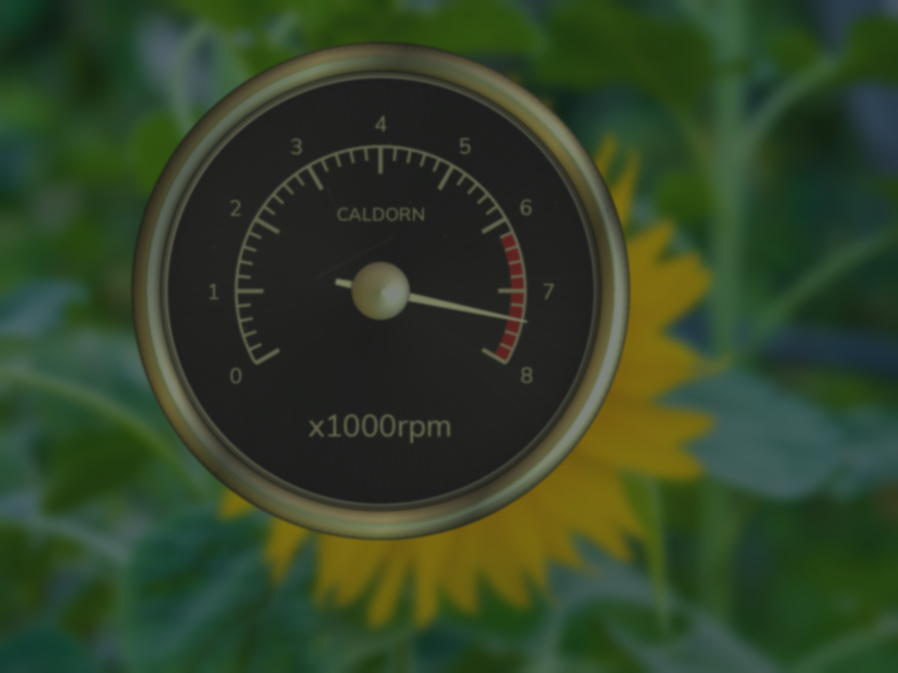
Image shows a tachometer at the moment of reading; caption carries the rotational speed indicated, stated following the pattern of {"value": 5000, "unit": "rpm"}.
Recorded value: {"value": 7400, "unit": "rpm"}
